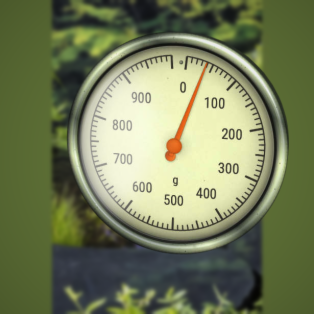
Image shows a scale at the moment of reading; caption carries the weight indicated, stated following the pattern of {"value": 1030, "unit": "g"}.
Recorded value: {"value": 40, "unit": "g"}
